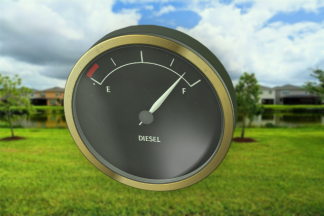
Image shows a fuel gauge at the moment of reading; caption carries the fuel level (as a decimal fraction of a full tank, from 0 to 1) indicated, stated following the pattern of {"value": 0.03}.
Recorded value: {"value": 0.875}
